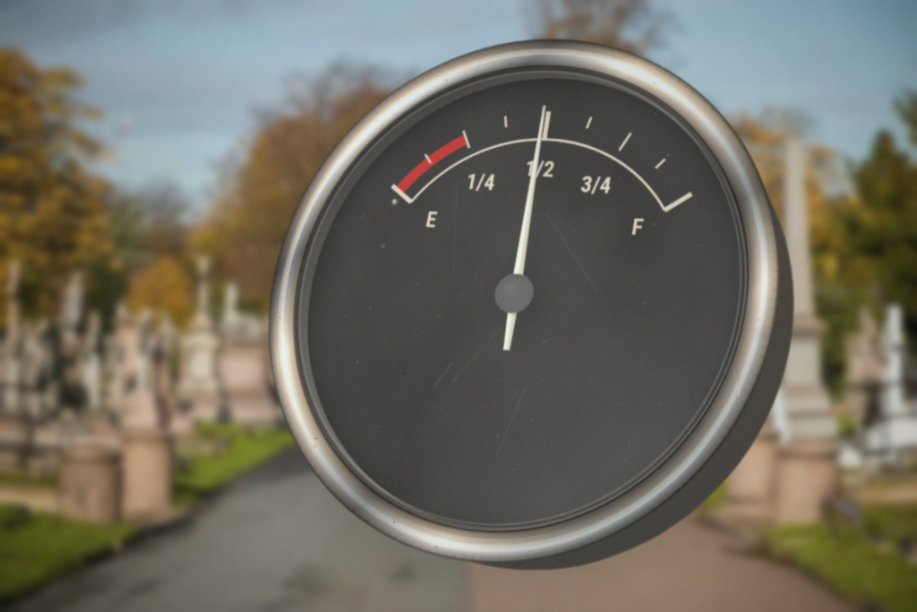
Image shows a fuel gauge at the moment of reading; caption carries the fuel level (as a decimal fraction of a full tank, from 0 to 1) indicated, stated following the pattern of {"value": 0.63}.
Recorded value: {"value": 0.5}
